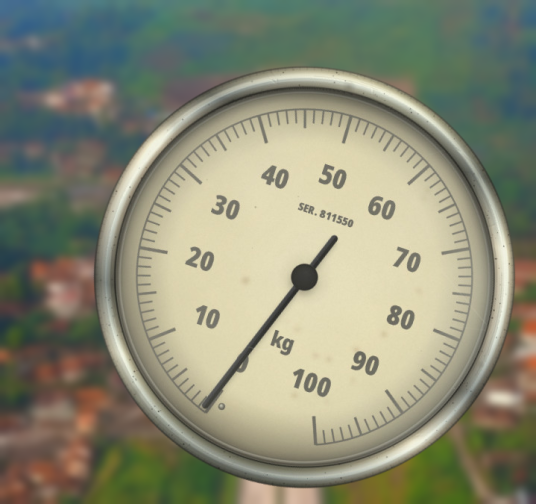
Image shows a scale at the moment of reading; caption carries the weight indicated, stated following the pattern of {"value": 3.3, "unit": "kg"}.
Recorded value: {"value": 0.5, "unit": "kg"}
